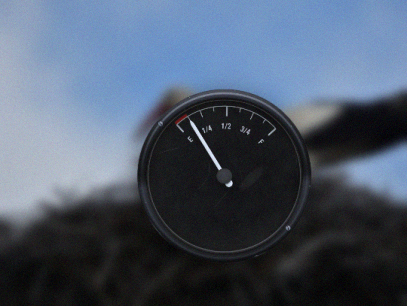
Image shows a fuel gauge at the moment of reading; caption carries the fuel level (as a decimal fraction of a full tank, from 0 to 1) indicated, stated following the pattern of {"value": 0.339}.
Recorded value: {"value": 0.125}
